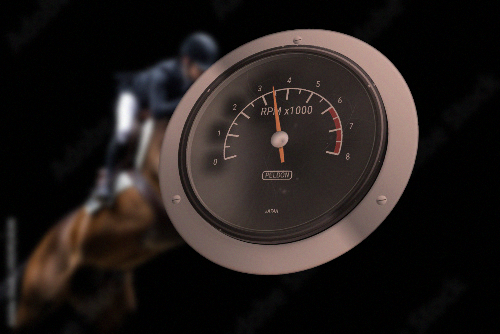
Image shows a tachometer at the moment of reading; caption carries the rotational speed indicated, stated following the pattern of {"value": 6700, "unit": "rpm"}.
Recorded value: {"value": 3500, "unit": "rpm"}
